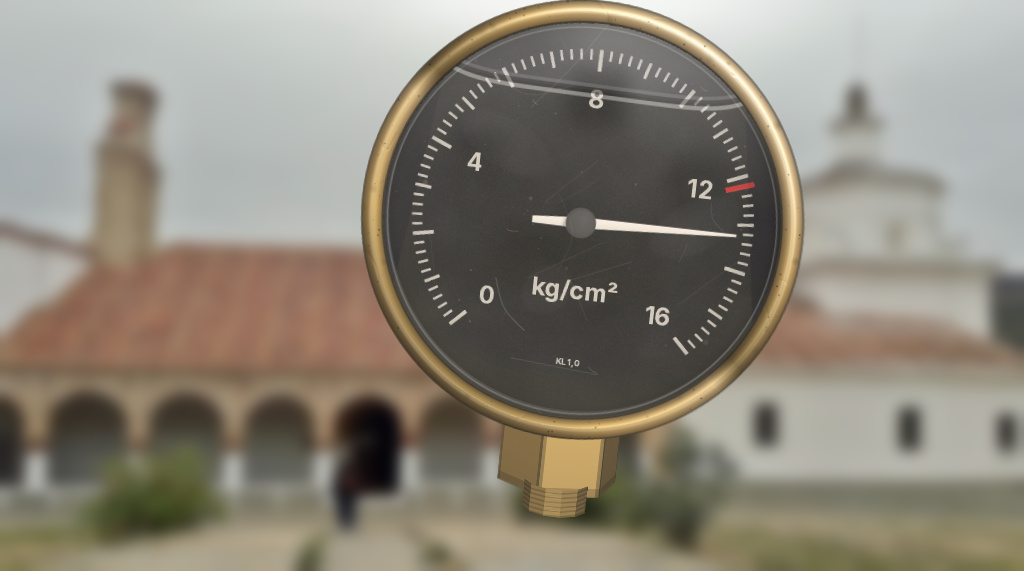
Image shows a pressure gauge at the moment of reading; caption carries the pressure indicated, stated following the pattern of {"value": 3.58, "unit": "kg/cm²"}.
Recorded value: {"value": 13.2, "unit": "kg/cm²"}
